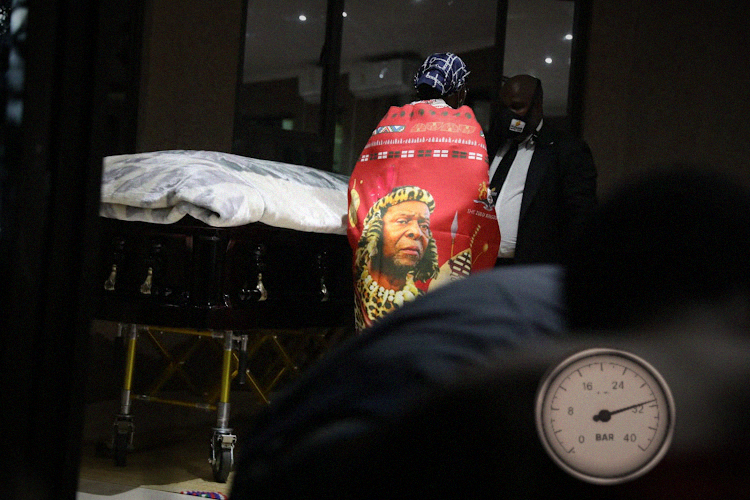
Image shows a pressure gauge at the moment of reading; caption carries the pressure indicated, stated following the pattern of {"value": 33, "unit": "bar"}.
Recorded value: {"value": 31, "unit": "bar"}
